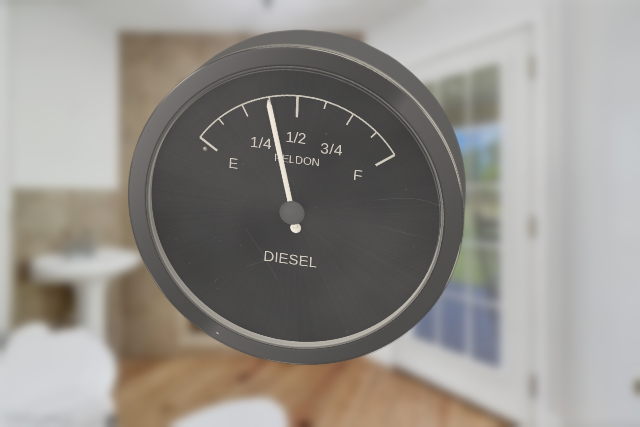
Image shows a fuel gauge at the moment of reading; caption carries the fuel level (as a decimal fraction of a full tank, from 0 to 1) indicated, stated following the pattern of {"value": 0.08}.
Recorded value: {"value": 0.375}
